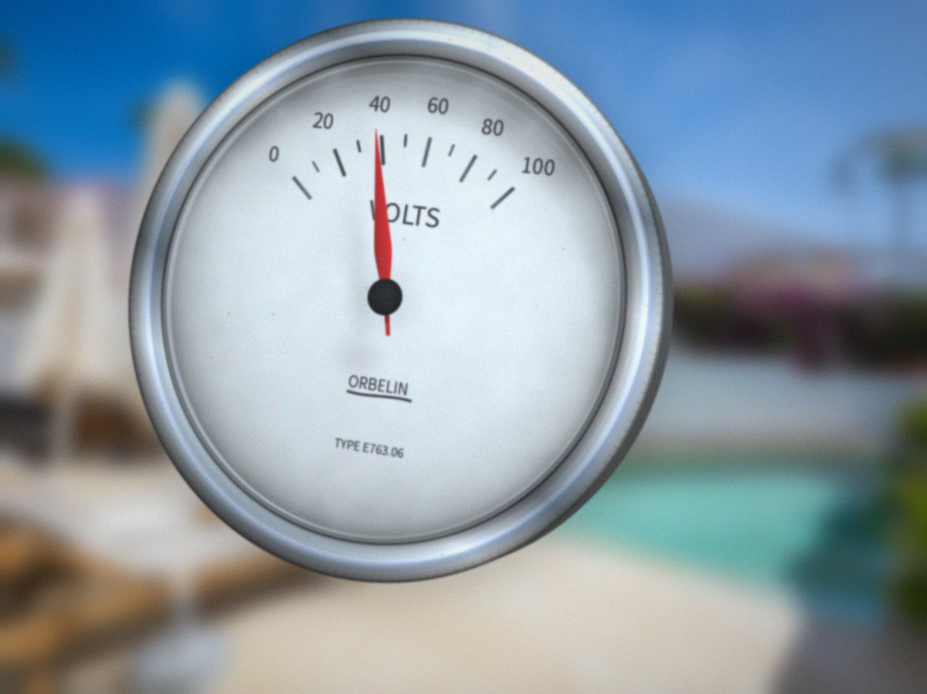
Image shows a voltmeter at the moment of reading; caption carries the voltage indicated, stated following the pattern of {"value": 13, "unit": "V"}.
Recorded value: {"value": 40, "unit": "V"}
